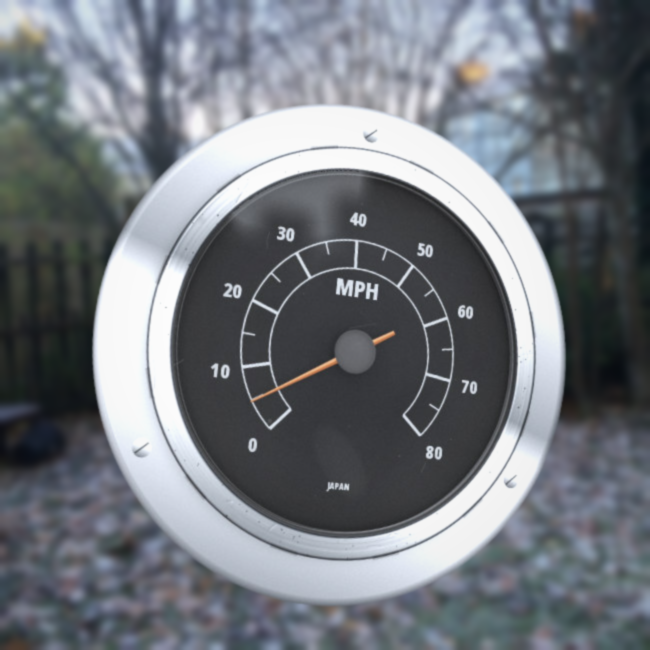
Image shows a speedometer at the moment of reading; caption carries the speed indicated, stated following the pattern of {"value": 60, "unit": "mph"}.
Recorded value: {"value": 5, "unit": "mph"}
